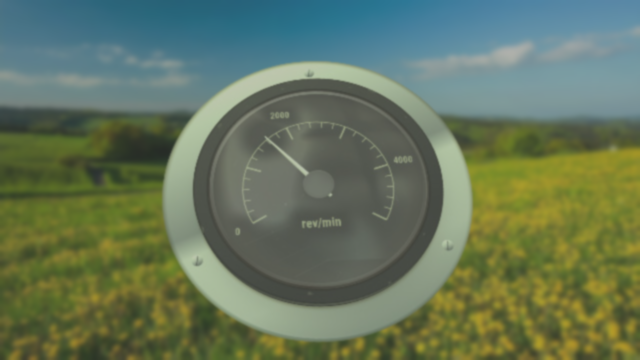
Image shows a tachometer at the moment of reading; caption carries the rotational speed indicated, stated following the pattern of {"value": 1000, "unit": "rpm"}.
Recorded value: {"value": 1600, "unit": "rpm"}
